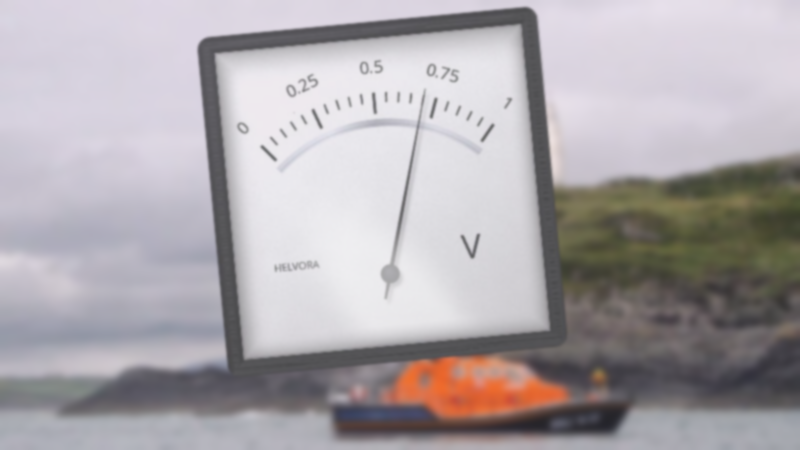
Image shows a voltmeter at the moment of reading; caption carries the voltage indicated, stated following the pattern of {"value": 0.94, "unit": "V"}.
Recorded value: {"value": 0.7, "unit": "V"}
